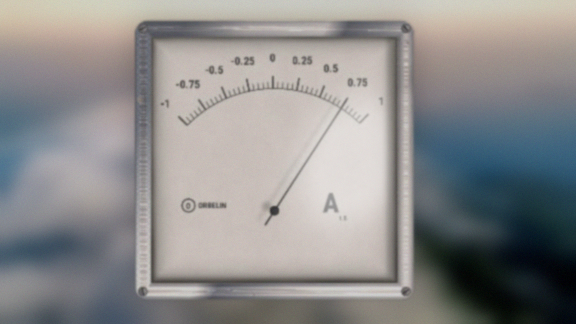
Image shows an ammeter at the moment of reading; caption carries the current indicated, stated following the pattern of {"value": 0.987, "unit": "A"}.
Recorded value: {"value": 0.75, "unit": "A"}
